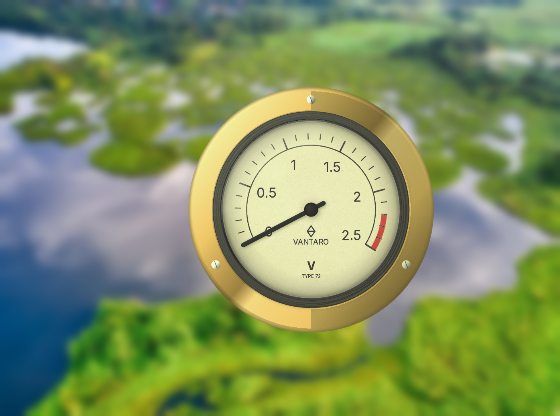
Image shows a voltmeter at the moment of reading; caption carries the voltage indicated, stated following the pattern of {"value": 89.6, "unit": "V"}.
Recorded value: {"value": 0, "unit": "V"}
